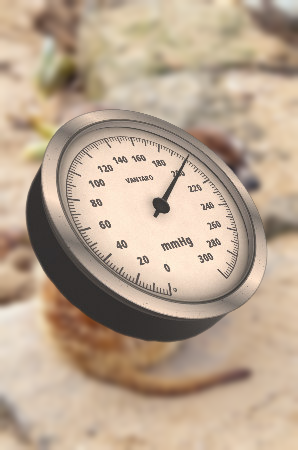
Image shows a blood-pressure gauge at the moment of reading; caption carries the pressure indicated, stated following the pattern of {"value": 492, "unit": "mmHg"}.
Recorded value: {"value": 200, "unit": "mmHg"}
